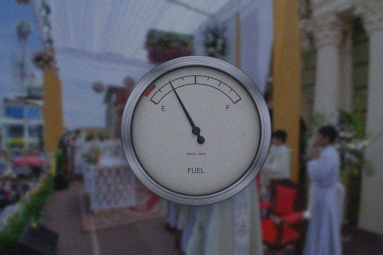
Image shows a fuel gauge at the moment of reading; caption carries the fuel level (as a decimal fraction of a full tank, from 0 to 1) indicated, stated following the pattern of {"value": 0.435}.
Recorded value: {"value": 0.25}
